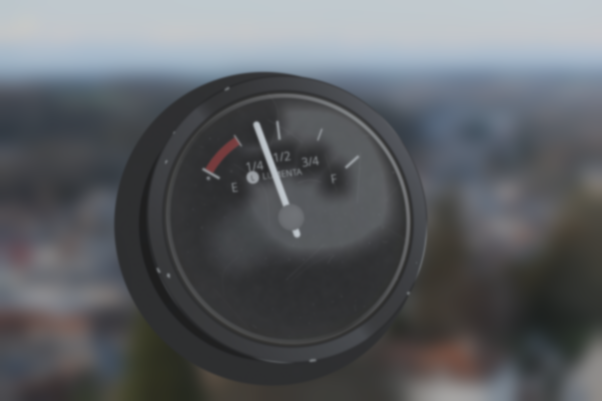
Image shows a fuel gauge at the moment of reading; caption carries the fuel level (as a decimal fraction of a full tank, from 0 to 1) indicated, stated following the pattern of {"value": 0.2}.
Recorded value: {"value": 0.375}
